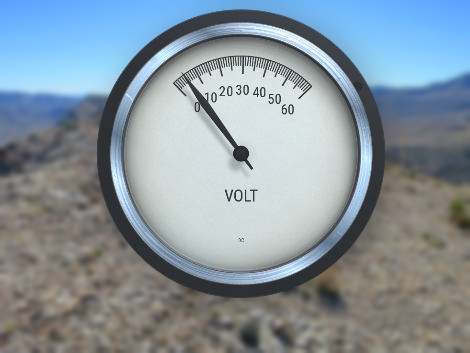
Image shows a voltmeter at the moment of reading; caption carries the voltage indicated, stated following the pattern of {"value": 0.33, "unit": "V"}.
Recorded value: {"value": 5, "unit": "V"}
